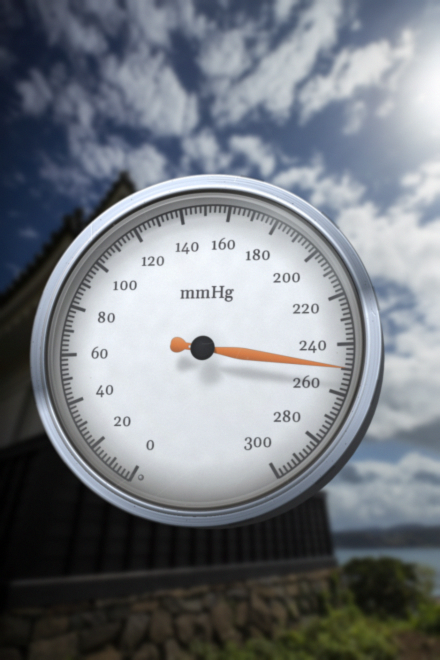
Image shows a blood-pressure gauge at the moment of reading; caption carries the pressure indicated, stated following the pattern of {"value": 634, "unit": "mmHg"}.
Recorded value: {"value": 250, "unit": "mmHg"}
